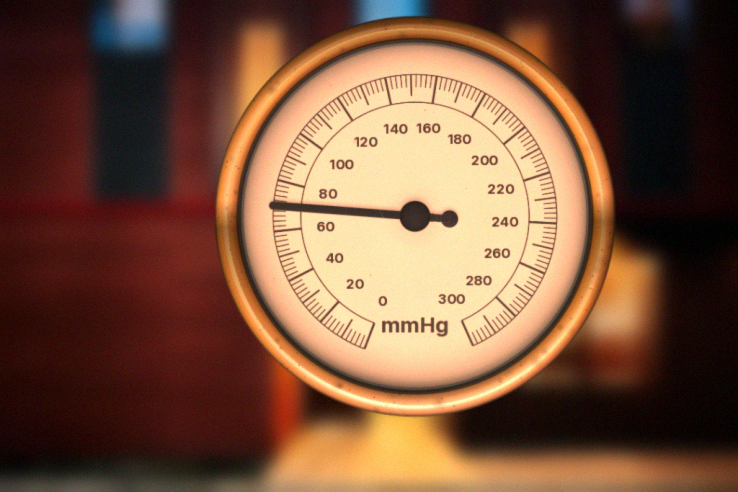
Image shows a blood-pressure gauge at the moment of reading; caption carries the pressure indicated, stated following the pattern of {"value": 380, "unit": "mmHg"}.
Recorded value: {"value": 70, "unit": "mmHg"}
